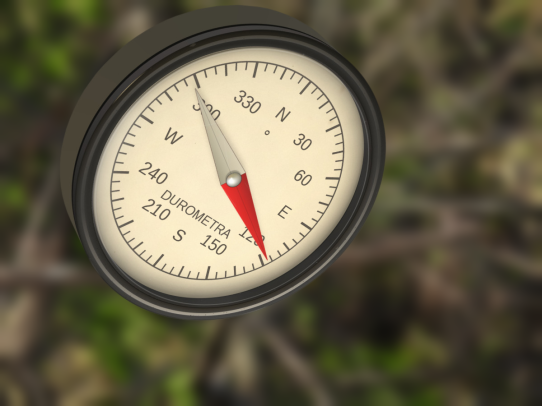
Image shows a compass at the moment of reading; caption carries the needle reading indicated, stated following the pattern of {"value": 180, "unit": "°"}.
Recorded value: {"value": 117.5, "unit": "°"}
